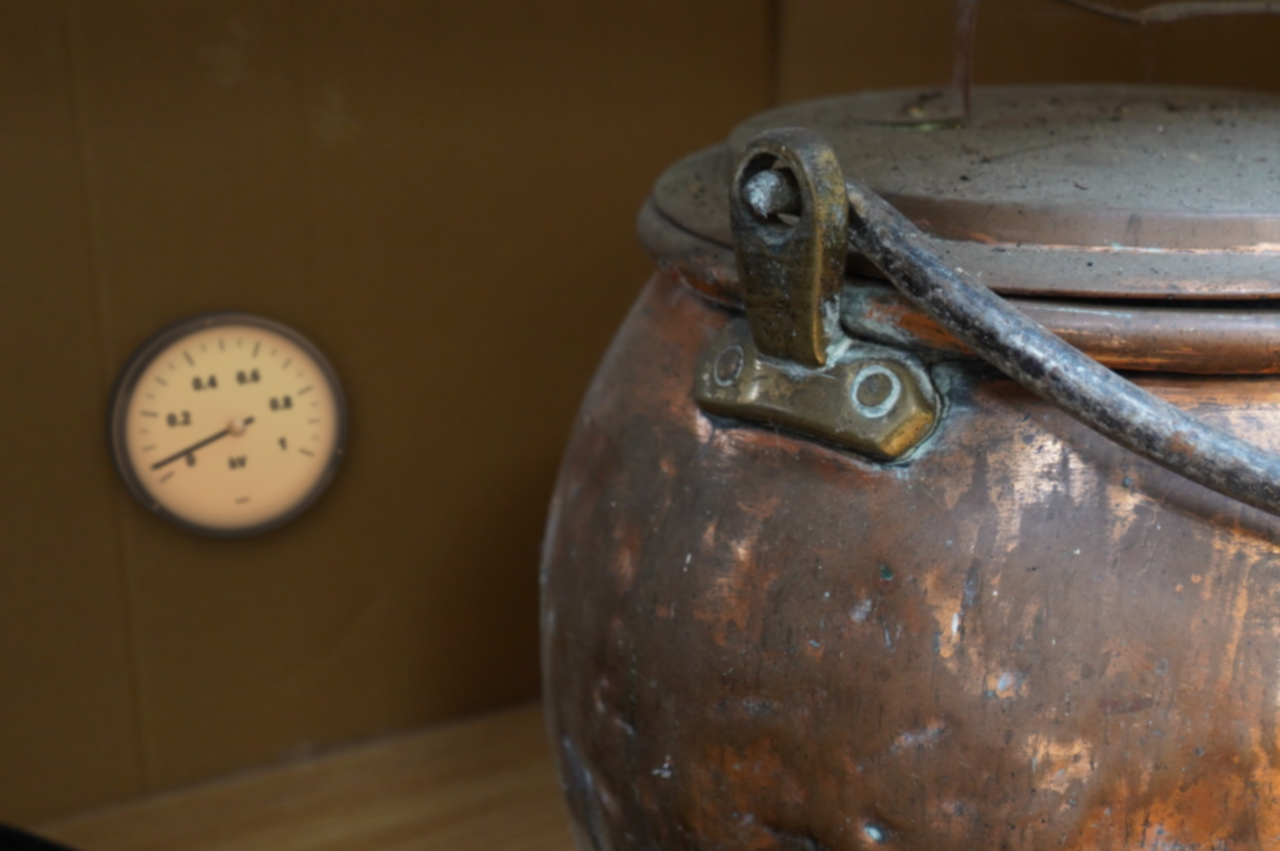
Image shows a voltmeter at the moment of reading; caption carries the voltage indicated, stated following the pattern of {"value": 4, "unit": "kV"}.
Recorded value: {"value": 0.05, "unit": "kV"}
